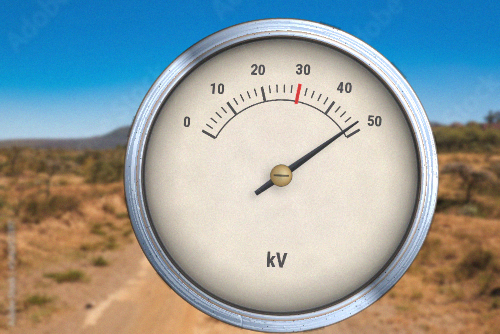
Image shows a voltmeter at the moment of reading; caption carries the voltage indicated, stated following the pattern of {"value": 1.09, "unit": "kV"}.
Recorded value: {"value": 48, "unit": "kV"}
